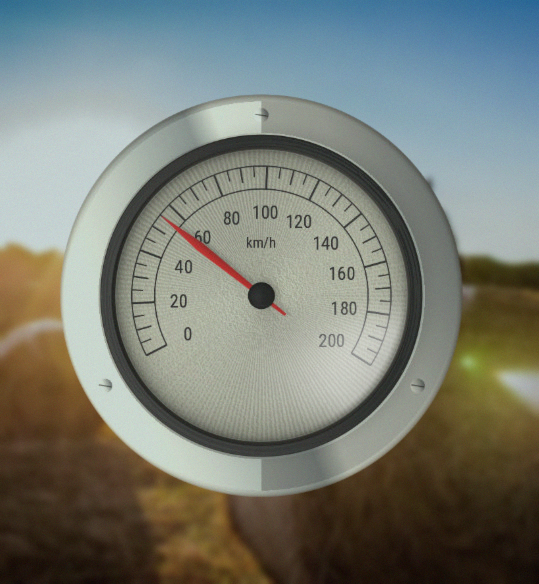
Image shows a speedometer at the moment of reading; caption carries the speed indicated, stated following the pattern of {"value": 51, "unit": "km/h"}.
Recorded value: {"value": 55, "unit": "km/h"}
